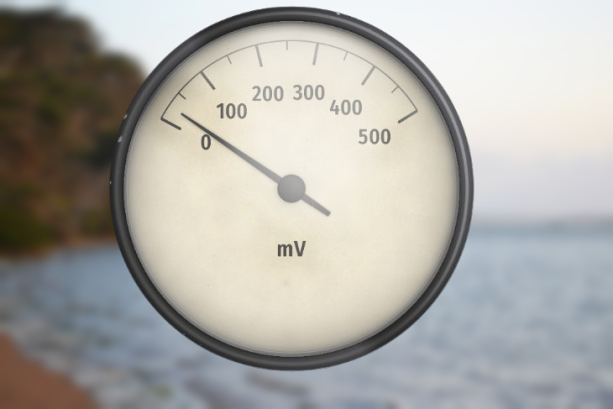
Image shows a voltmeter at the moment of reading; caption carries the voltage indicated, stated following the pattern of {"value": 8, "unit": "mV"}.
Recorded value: {"value": 25, "unit": "mV"}
